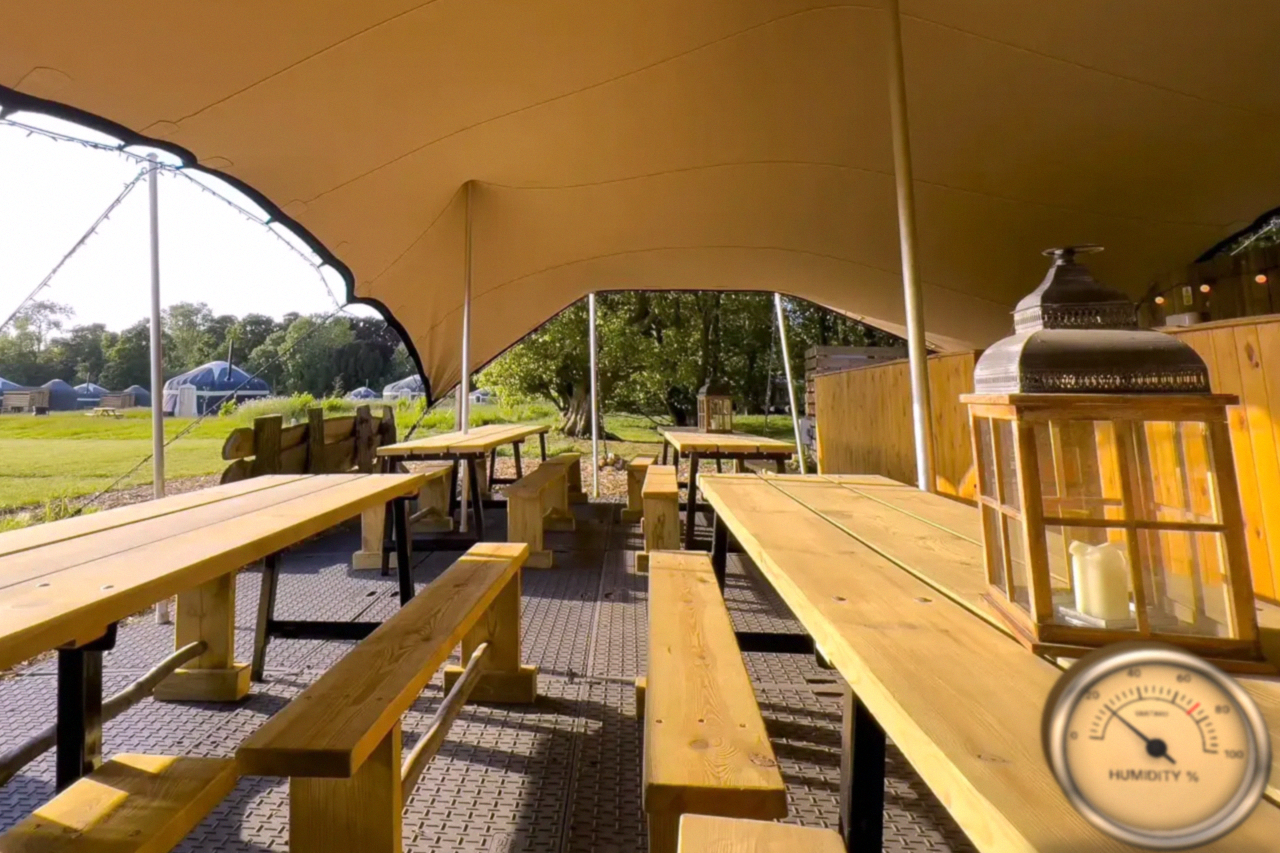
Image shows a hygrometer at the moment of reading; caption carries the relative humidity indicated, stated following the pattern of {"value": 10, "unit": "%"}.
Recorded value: {"value": 20, "unit": "%"}
